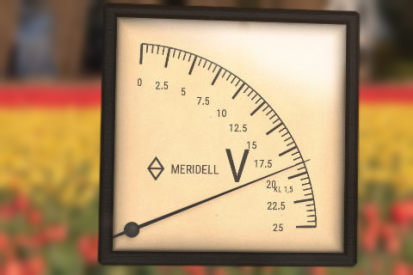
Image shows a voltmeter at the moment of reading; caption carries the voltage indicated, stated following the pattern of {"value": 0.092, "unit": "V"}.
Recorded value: {"value": 19, "unit": "V"}
